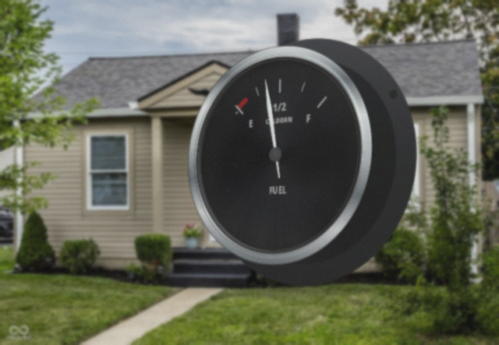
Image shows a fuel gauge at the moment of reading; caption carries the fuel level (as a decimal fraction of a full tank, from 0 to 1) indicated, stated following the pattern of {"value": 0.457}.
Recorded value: {"value": 0.375}
